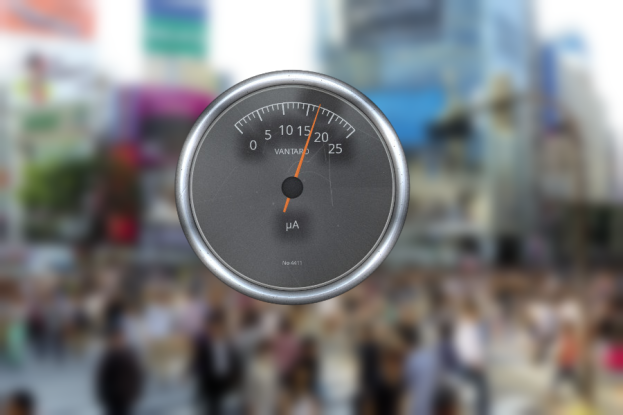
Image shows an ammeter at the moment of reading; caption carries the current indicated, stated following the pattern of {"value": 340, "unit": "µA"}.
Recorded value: {"value": 17, "unit": "µA"}
